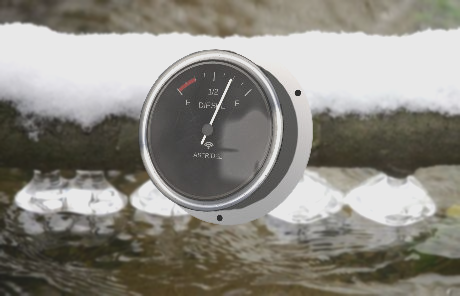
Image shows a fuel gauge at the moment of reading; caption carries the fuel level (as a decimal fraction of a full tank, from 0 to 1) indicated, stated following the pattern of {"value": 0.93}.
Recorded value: {"value": 0.75}
